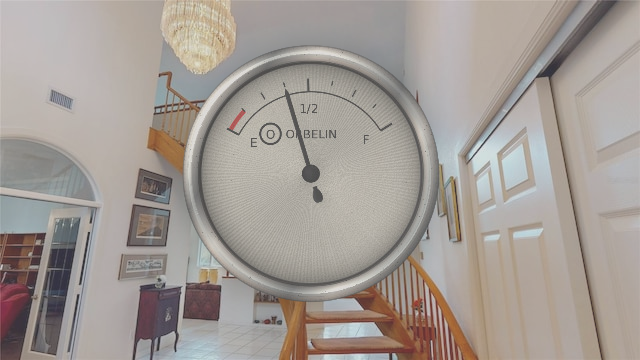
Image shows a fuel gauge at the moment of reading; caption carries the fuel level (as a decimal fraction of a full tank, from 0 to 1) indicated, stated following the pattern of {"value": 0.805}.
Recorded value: {"value": 0.375}
